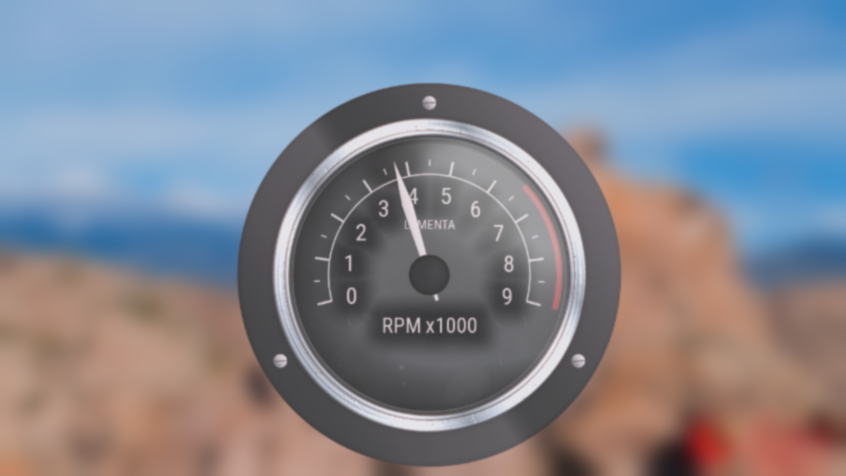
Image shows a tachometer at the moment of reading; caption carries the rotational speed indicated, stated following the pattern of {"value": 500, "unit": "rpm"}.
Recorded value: {"value": 3750, "unit": "rpm"}
